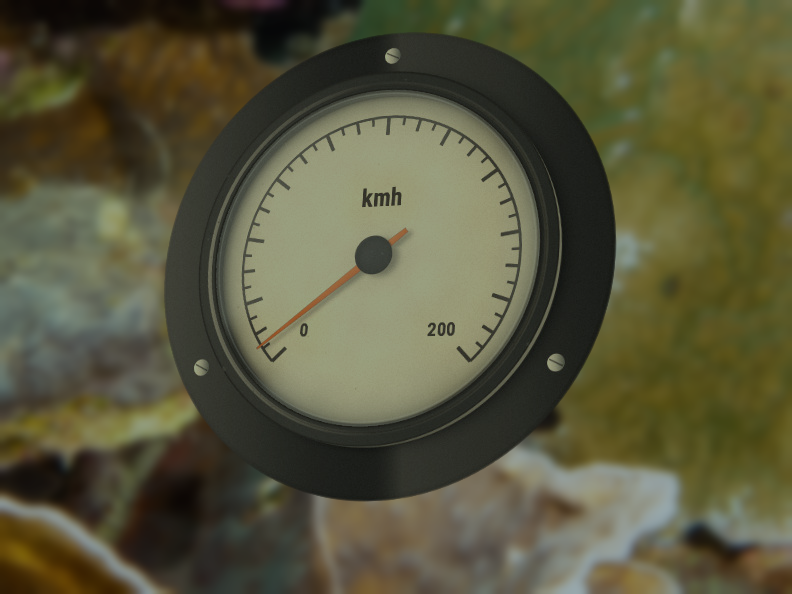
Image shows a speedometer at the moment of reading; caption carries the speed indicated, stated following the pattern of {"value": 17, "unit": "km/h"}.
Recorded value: {"value": 5, "unit": "km/h"}
